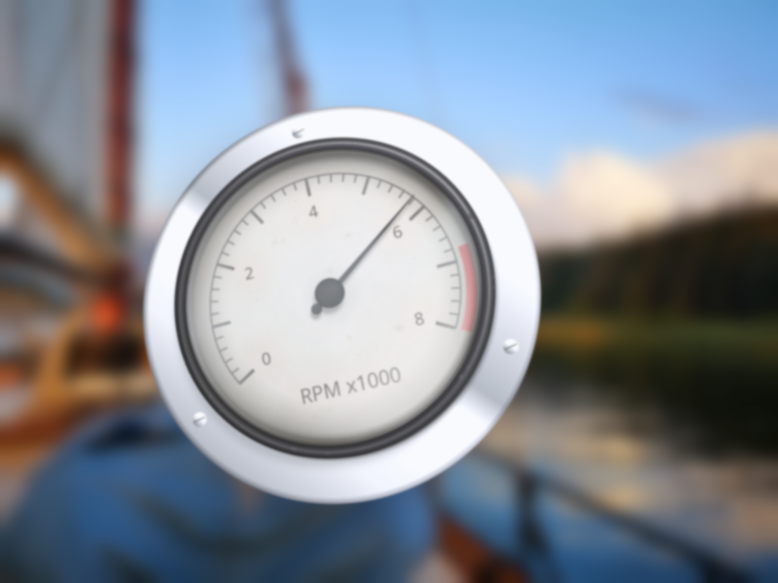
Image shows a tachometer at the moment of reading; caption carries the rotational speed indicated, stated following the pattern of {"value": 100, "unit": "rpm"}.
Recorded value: {"value": 5800, "unit": "rpm"}
